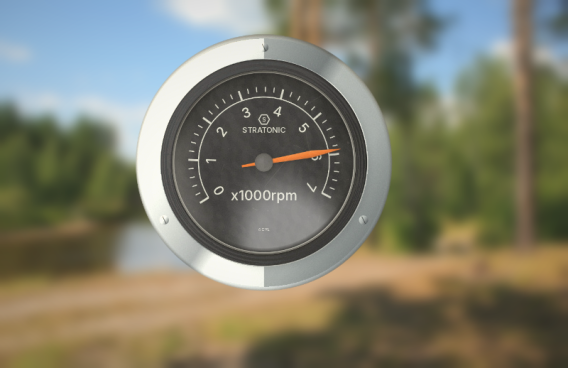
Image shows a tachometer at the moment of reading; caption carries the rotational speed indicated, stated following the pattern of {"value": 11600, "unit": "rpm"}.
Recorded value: {"value": 5900, "unit": "rpm"}
